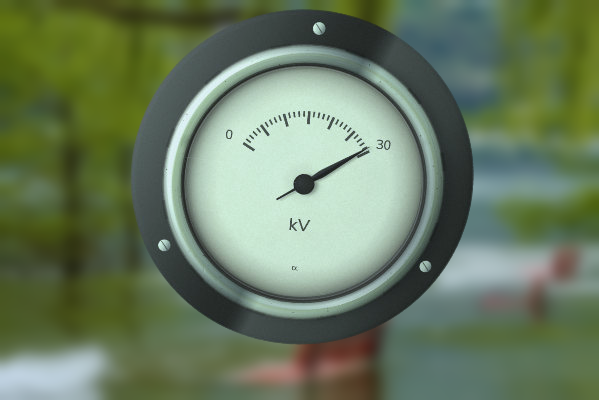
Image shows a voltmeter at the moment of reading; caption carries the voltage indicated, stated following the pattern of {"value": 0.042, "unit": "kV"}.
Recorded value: {"value": 29, "unit": "kV"}
